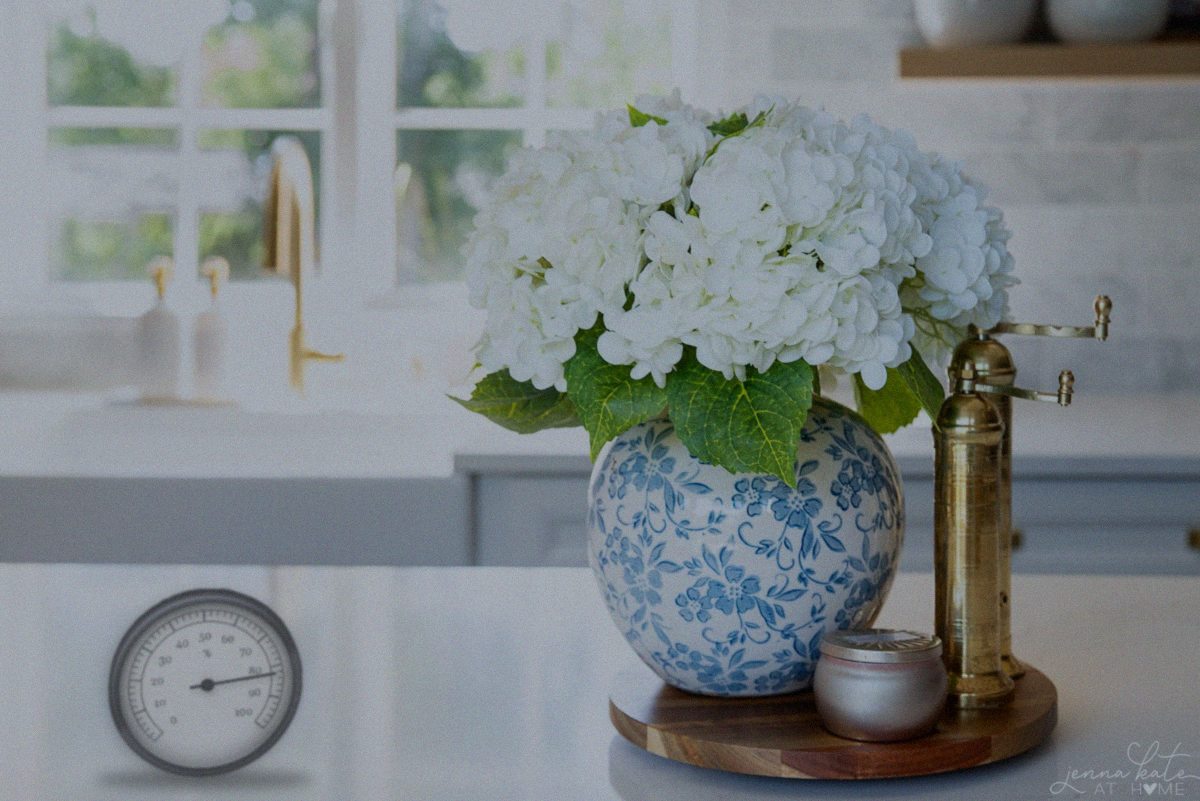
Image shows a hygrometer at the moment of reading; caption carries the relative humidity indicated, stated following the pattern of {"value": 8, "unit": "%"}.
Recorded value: {"value": 82, "unit": "%"}
